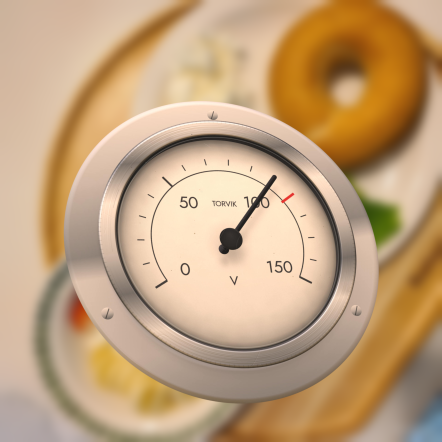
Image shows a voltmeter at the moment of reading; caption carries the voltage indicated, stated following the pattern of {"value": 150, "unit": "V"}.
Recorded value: {"value": 100, "unit": "V"}
